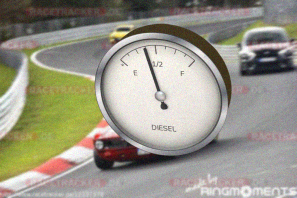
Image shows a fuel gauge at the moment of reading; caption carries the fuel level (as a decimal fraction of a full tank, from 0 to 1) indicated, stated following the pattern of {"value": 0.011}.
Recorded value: {"value": 0.375}
